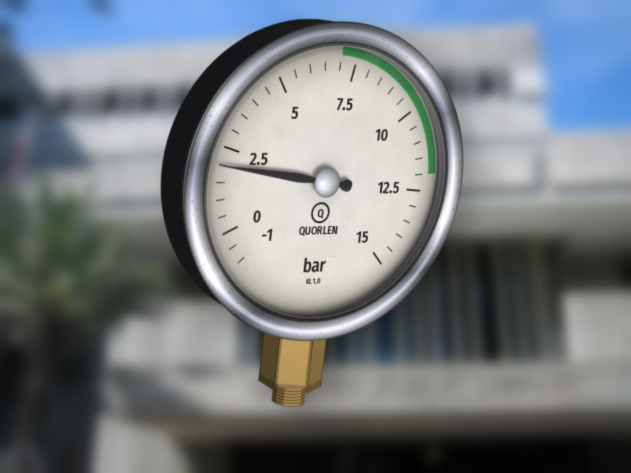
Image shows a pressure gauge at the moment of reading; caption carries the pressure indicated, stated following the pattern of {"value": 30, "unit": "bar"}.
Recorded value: {"value": 2, "unit": "bar"}
